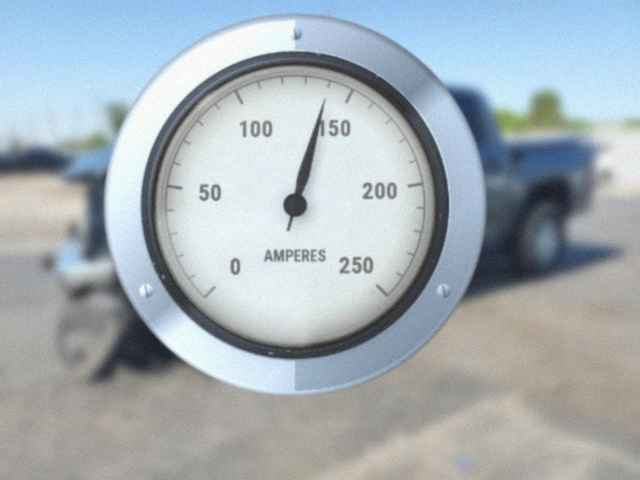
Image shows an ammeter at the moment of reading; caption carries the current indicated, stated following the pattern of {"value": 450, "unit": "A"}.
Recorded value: {"value": 140, "unit": "A"}
